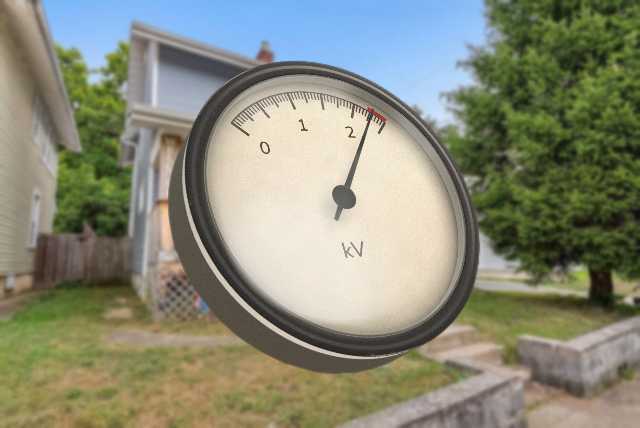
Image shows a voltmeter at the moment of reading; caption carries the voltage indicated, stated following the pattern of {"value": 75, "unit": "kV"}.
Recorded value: {"value": 2.25, "unit": "kV"}
